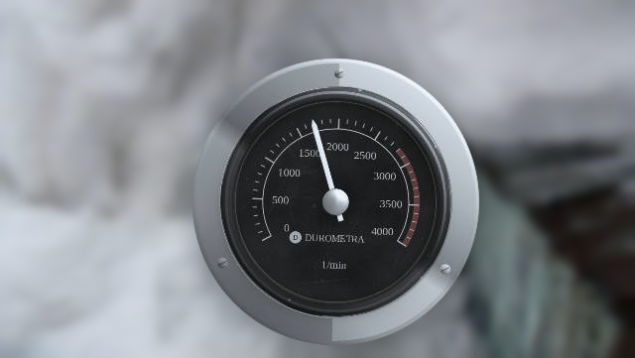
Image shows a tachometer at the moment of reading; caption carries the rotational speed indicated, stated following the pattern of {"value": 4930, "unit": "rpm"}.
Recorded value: {"value": 1700, "unit": "rpm"}
